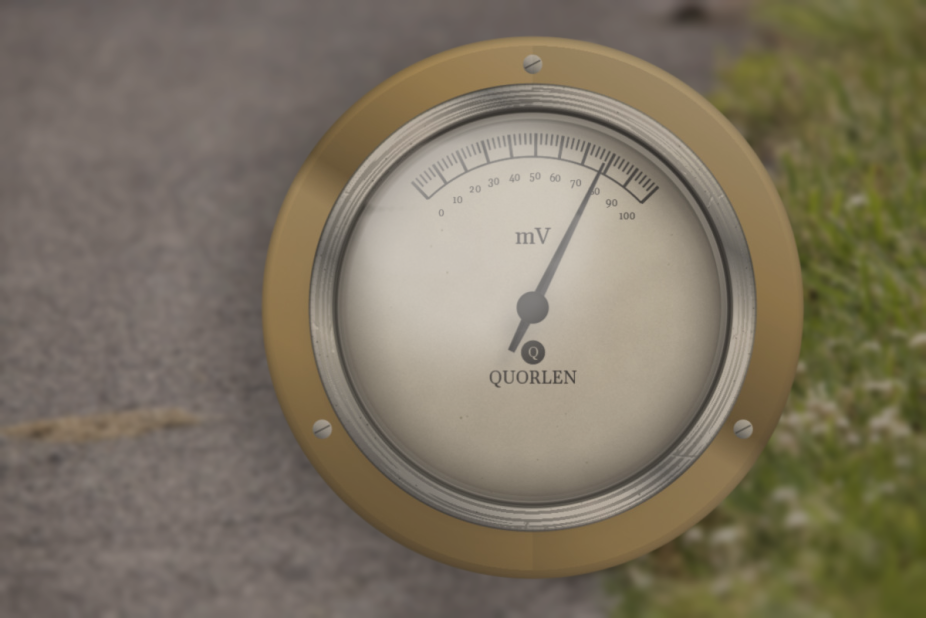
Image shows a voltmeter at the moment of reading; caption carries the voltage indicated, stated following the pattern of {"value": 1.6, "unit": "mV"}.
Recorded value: {"value": 78, "unit": "mV"}
